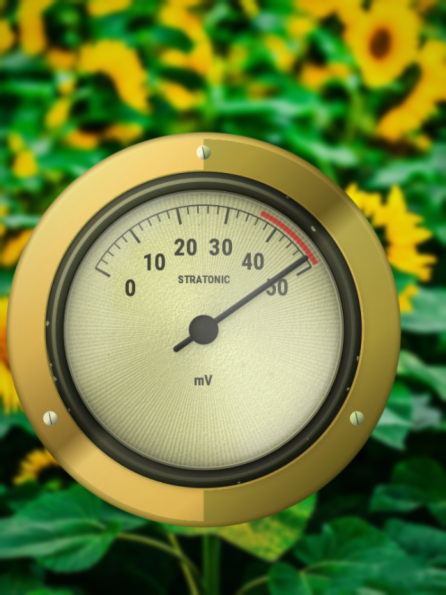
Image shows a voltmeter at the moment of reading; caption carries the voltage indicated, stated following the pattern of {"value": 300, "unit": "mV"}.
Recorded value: {"value": 48, "unit": "mV"}
